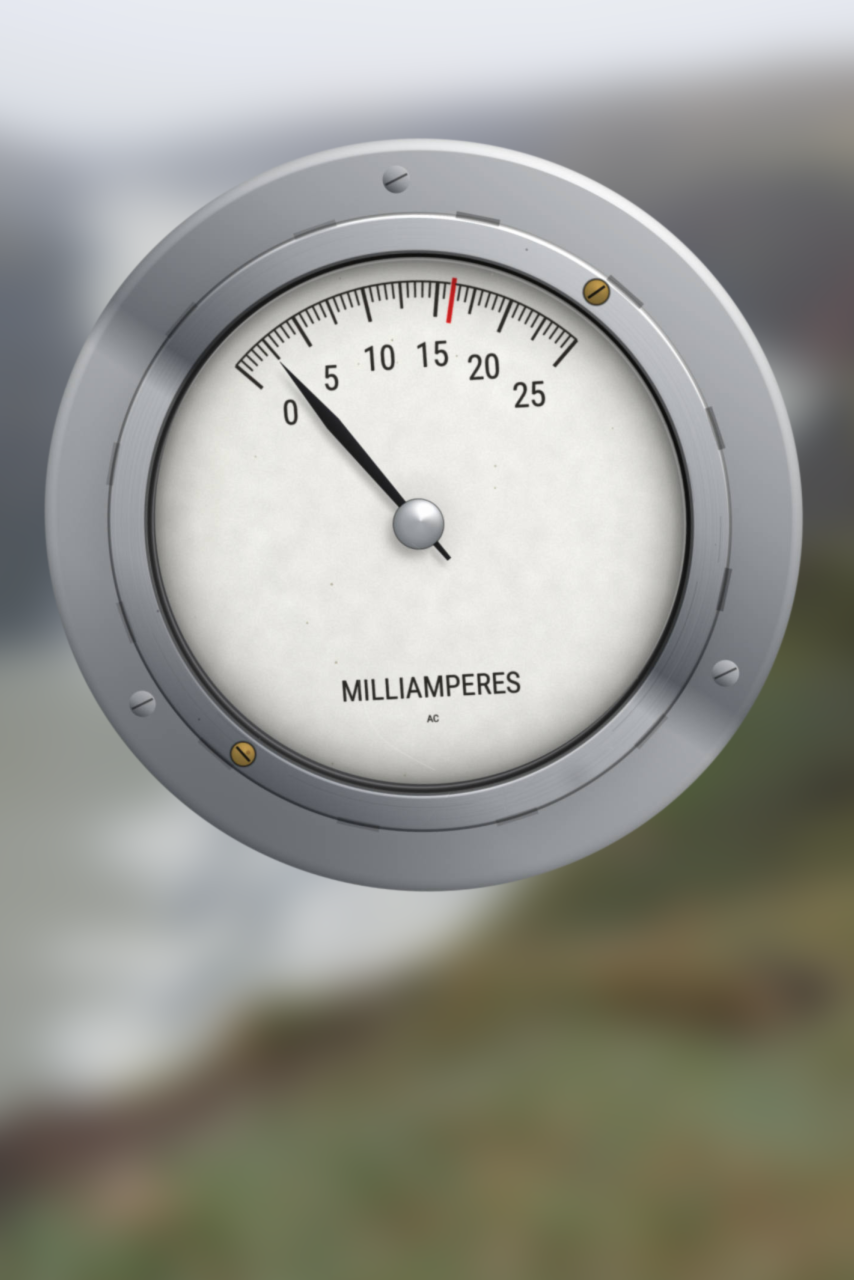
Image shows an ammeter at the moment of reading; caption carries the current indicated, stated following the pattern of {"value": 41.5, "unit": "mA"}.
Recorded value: {"value": 2.5, "unit": "mA"}
